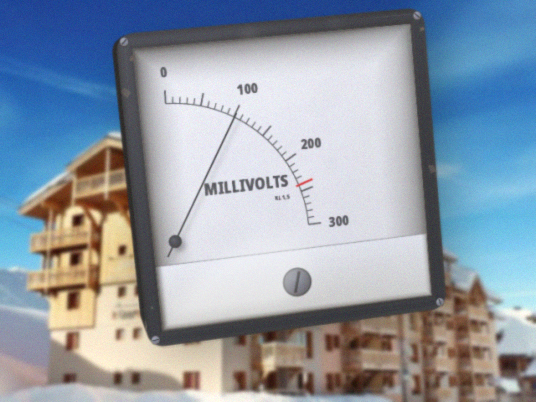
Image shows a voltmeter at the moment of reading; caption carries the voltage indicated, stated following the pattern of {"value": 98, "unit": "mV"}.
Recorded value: {"value": 100, "unit": "mV"}
